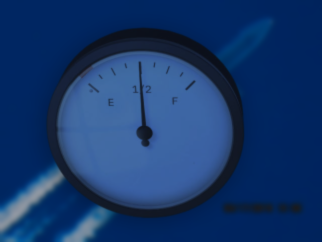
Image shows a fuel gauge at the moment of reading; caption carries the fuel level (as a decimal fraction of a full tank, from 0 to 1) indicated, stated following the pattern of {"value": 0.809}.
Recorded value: {"value": 0.5}
